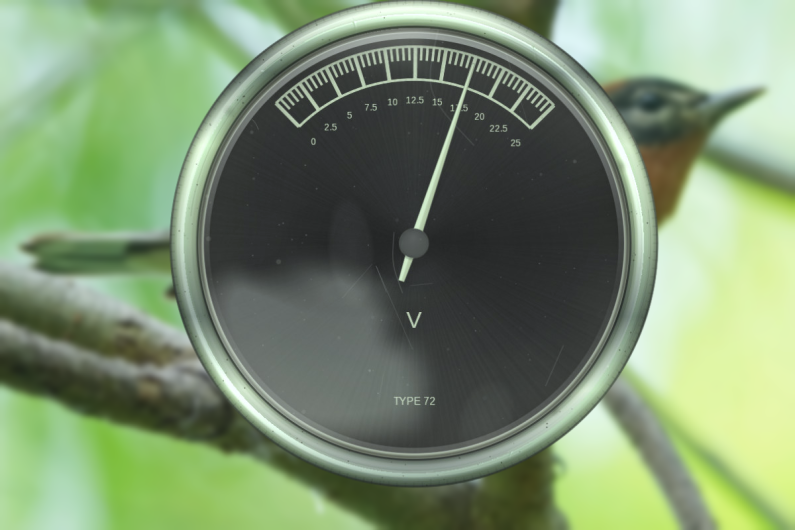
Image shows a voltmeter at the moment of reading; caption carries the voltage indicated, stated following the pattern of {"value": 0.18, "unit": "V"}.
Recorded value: {"value": 17.5, "unit": "V"}
